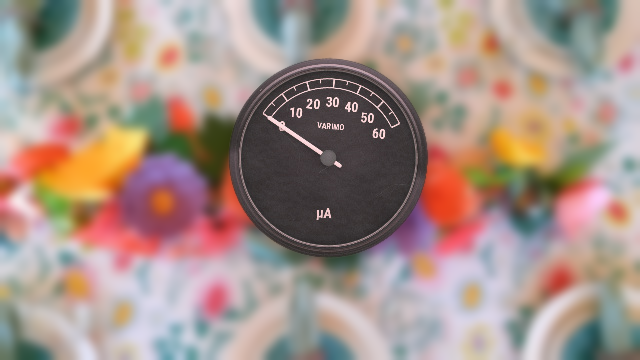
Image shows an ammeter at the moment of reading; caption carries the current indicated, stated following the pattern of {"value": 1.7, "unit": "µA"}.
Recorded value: {"value": 0, "unit": "µA"}
